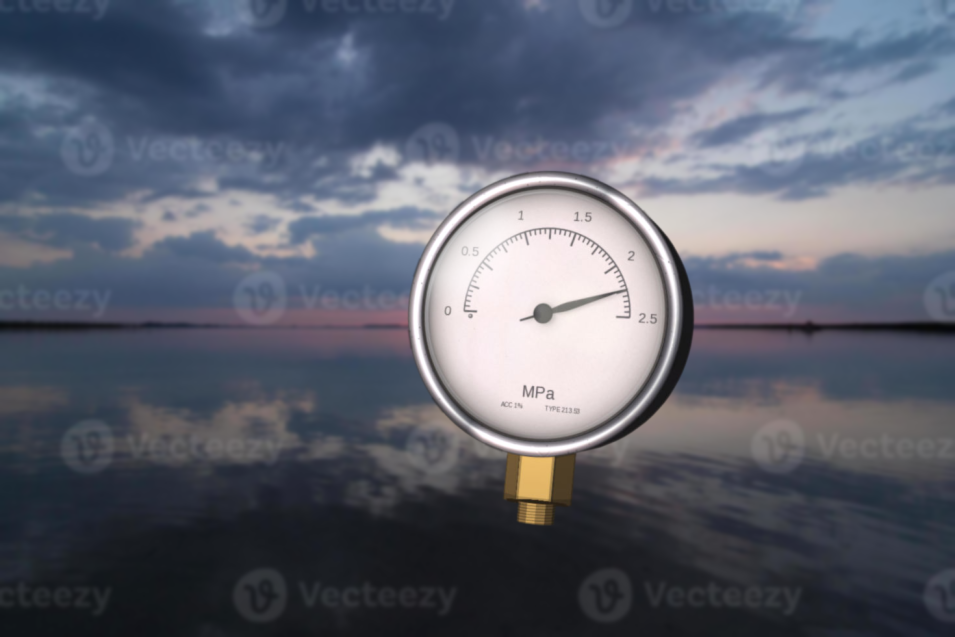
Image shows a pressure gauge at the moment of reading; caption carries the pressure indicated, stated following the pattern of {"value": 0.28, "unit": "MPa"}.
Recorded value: {"value": 2.25, "unit": "MPa"}
